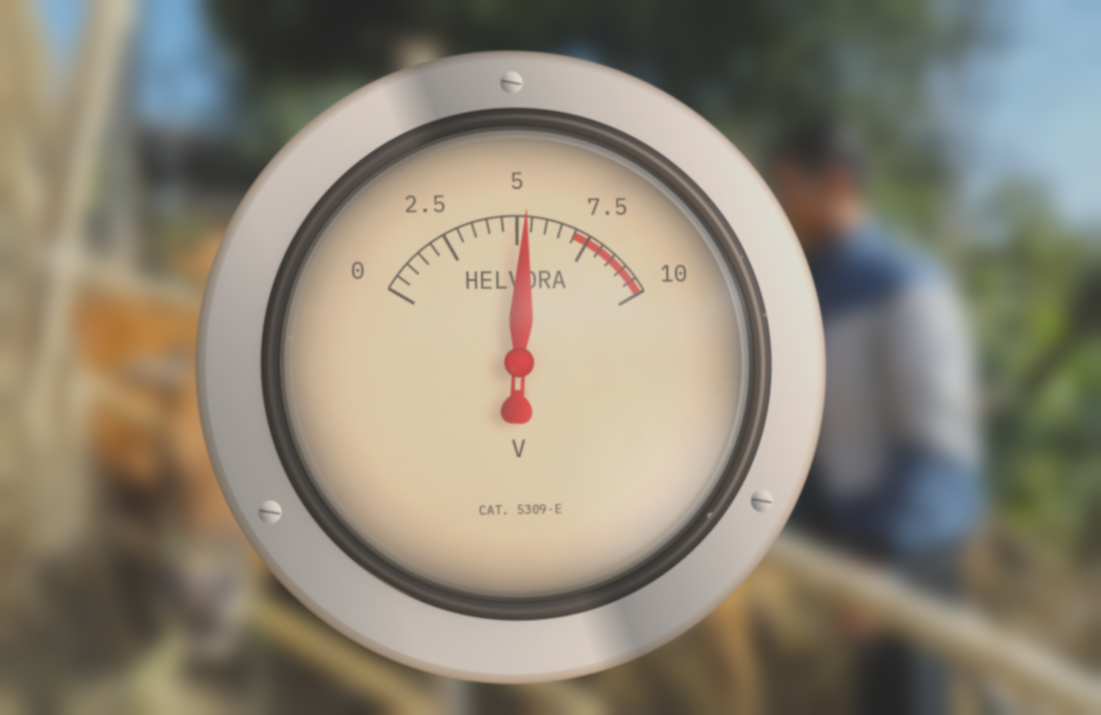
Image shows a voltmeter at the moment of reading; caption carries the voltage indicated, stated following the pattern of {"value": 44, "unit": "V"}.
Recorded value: {"value": 5.25, "unit": "V"}
